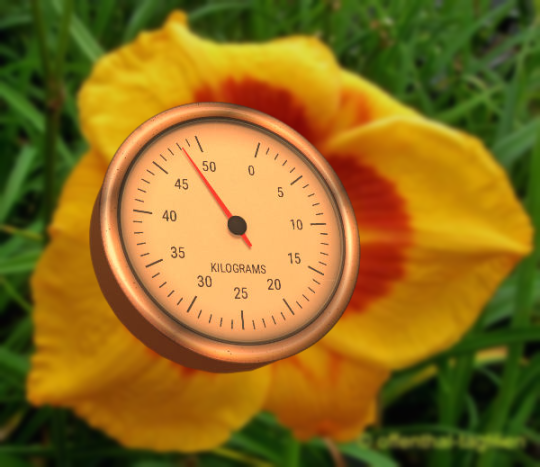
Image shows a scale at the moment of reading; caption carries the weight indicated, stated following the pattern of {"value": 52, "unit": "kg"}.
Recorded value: {"value": 48, "unit": "kg"}
